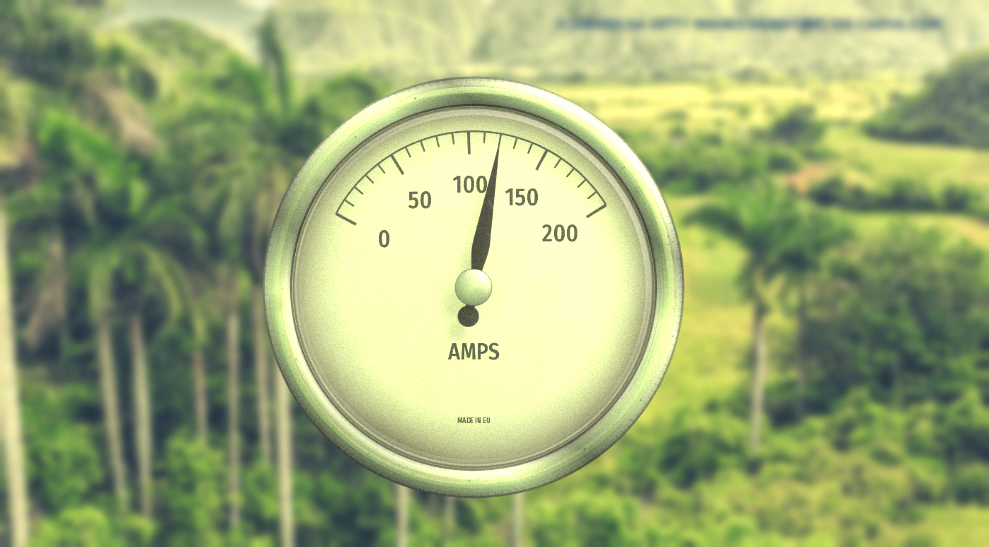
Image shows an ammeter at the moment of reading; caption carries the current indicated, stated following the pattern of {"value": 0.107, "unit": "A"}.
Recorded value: {"value": 120, "unit": "A"}
